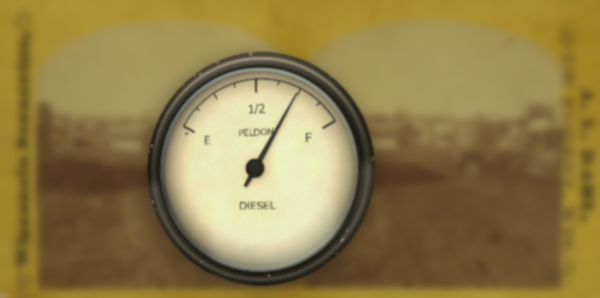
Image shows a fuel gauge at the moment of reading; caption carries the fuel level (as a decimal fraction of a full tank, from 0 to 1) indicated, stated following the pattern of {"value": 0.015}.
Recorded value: {"value": 0.75}
